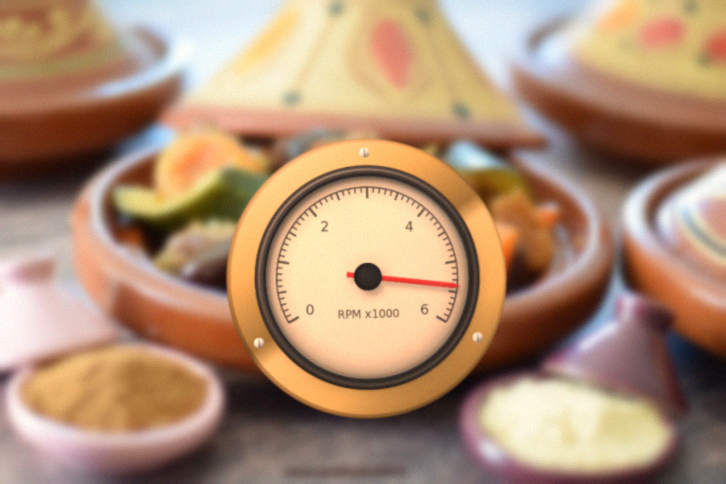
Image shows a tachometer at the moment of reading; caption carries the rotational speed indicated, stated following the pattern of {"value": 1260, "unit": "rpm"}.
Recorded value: {"value": 5400, "unit": "rpm"}
